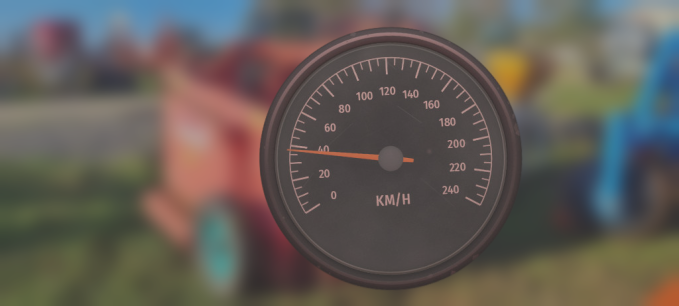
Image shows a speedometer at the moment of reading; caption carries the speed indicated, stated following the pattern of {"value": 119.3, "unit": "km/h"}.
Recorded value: {"value": 37.5, "unit": "km/h"}
